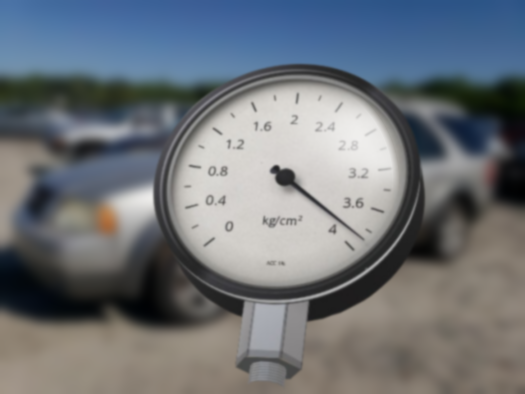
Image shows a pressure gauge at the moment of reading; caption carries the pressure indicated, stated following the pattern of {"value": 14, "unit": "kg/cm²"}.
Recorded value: {"value": 3.9, "unit": "kg/cm²"}
